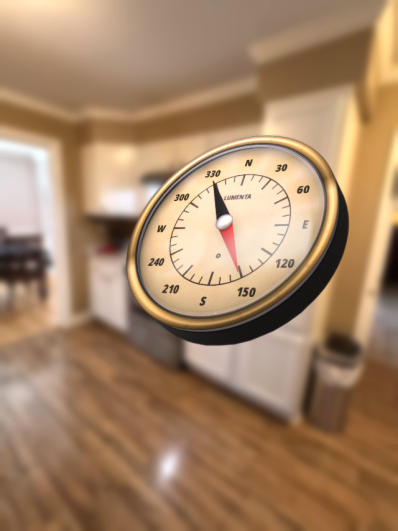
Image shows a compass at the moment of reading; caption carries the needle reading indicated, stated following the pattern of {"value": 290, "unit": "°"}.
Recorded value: {"value": 150, "unit": "°"}
